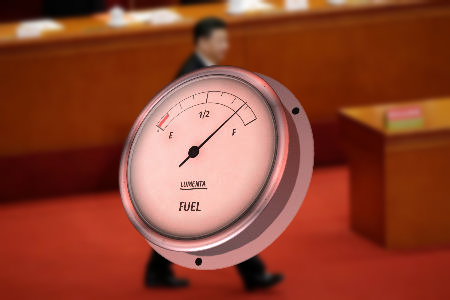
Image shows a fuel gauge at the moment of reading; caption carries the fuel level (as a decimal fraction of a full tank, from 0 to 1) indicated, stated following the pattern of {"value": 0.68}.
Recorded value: {"value": 0.875}
